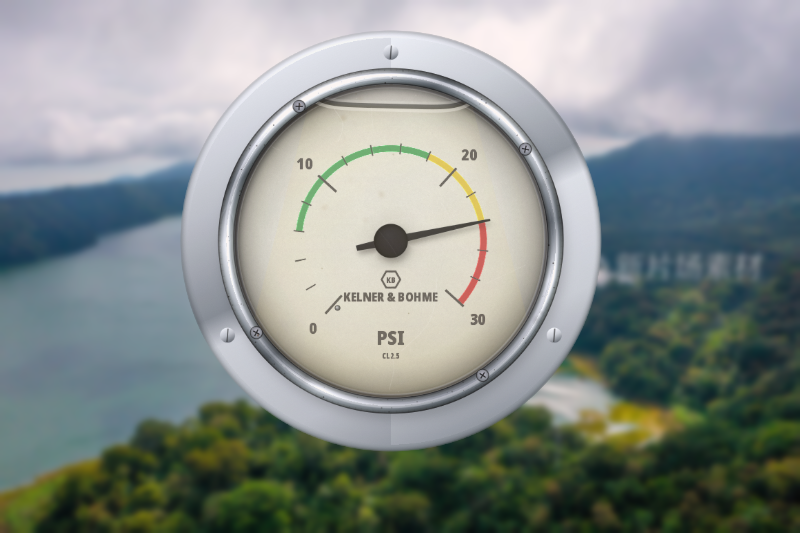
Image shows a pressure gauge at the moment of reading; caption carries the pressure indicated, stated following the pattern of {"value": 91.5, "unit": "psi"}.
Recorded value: {"value": 24, "unit": "psi"}
